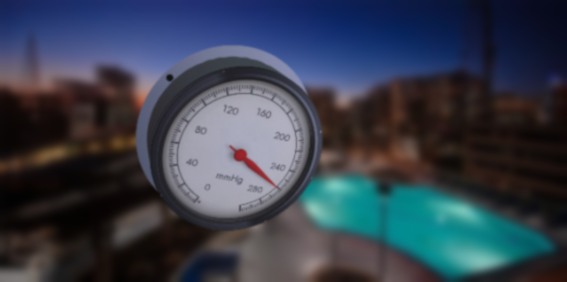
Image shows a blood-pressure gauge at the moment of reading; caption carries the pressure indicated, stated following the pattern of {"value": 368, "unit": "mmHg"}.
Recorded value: {"value": 260, "unit": "mmHg"}
